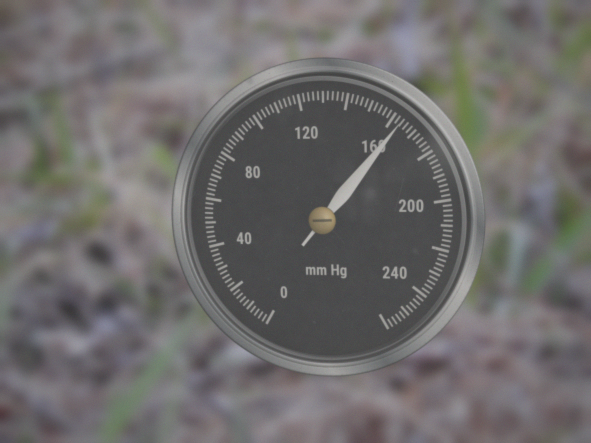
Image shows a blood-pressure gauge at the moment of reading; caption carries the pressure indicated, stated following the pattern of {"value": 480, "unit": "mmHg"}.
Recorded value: {"value": 164, "unit": "mmHg"}
